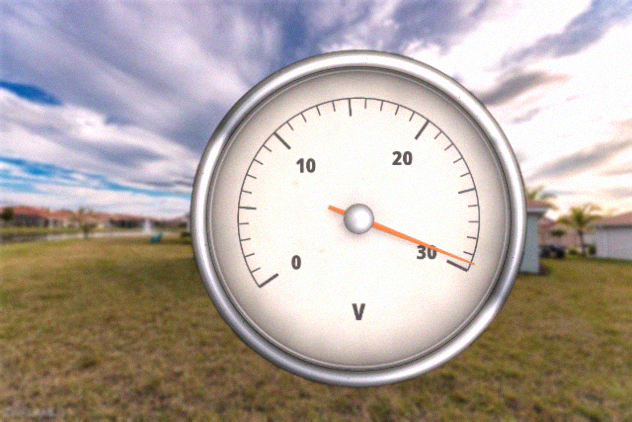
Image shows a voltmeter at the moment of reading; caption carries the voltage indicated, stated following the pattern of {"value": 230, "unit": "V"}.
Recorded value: {"value": 29.5, "unit": "V"}
